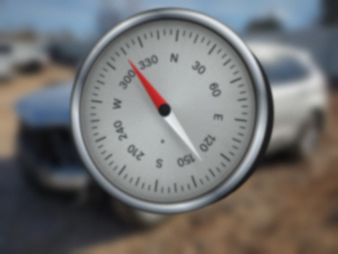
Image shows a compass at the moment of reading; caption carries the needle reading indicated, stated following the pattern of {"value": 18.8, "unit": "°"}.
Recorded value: {"value": 315, "unit": "°"}
